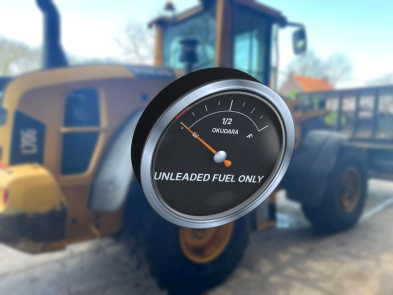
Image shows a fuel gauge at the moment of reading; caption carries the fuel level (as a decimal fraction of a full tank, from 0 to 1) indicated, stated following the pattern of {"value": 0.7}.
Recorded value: {"value": 0}
